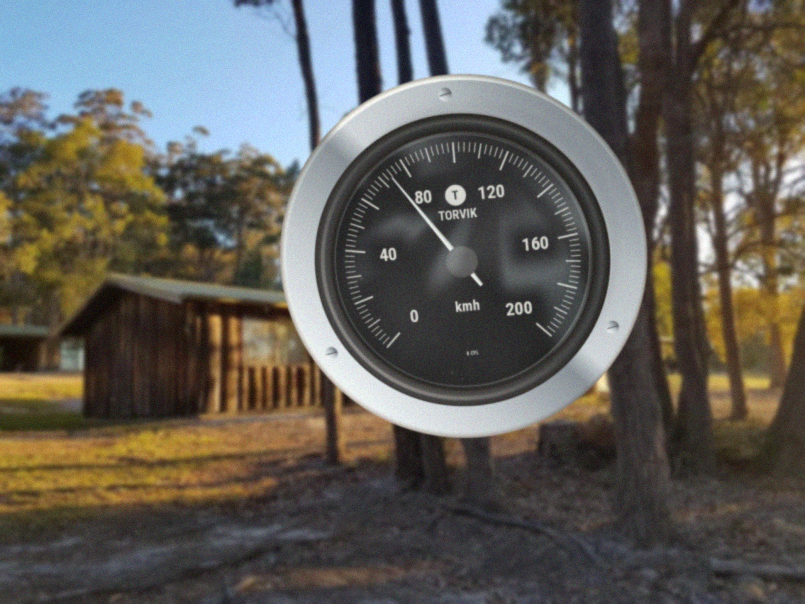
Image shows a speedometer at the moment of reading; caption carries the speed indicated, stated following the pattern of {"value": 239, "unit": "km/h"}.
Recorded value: {"value": 74, "unit": "km/h"}
